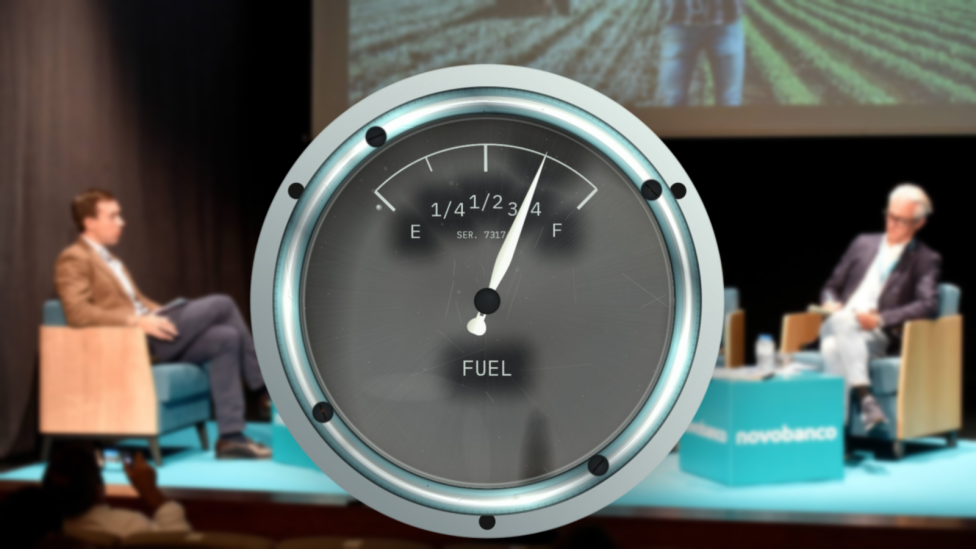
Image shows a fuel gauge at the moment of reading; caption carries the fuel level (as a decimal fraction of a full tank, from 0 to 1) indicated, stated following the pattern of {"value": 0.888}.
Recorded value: {"value": 0.75}
